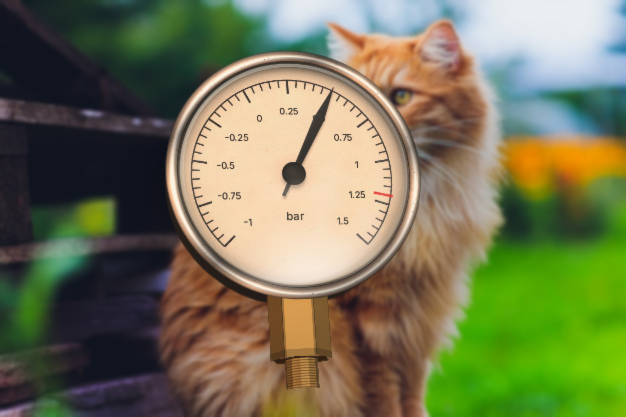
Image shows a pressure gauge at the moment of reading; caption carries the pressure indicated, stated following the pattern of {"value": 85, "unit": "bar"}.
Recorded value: {"value": 0.5, "unit": "bar"}
